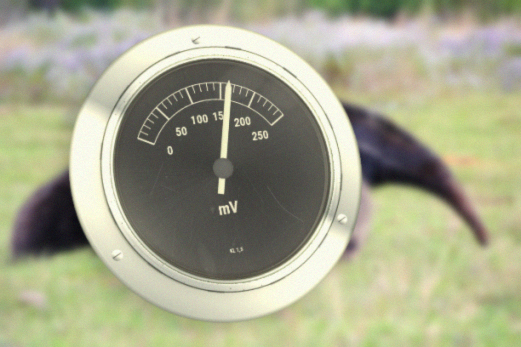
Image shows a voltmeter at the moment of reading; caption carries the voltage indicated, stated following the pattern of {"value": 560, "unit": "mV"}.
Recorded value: {"value": 160, "unit": "mV"}
